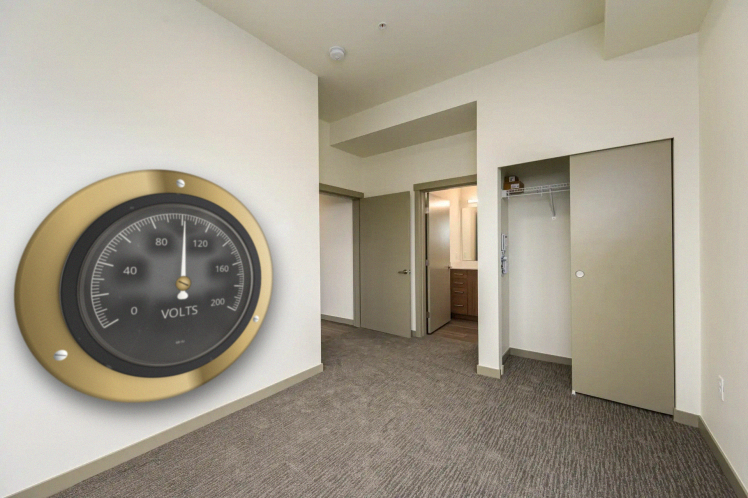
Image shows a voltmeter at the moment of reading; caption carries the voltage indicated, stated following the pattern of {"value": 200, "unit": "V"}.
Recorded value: {"value": 100, "unit": "V"}
